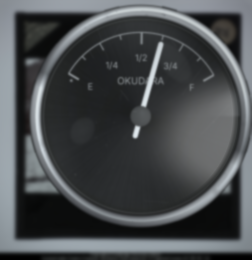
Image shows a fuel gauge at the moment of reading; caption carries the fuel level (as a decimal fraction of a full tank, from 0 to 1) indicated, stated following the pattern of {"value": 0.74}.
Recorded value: {"value": 0.625}
